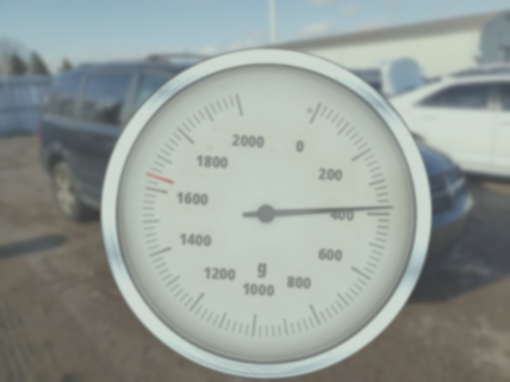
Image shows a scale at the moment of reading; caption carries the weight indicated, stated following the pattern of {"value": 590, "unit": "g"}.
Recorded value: {"value": 380, "unit": "g"}
